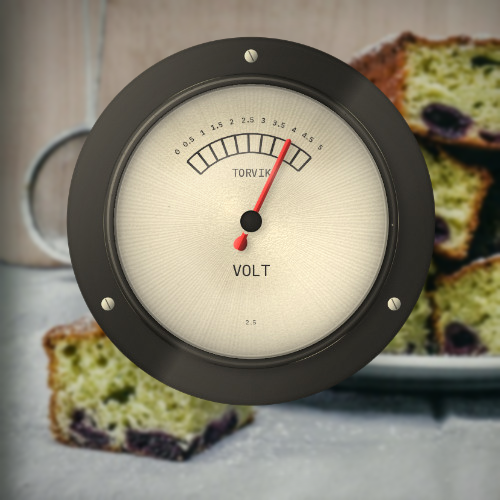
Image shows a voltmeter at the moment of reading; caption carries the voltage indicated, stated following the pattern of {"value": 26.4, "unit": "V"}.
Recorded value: {"value": 4, "unit": "V"}
